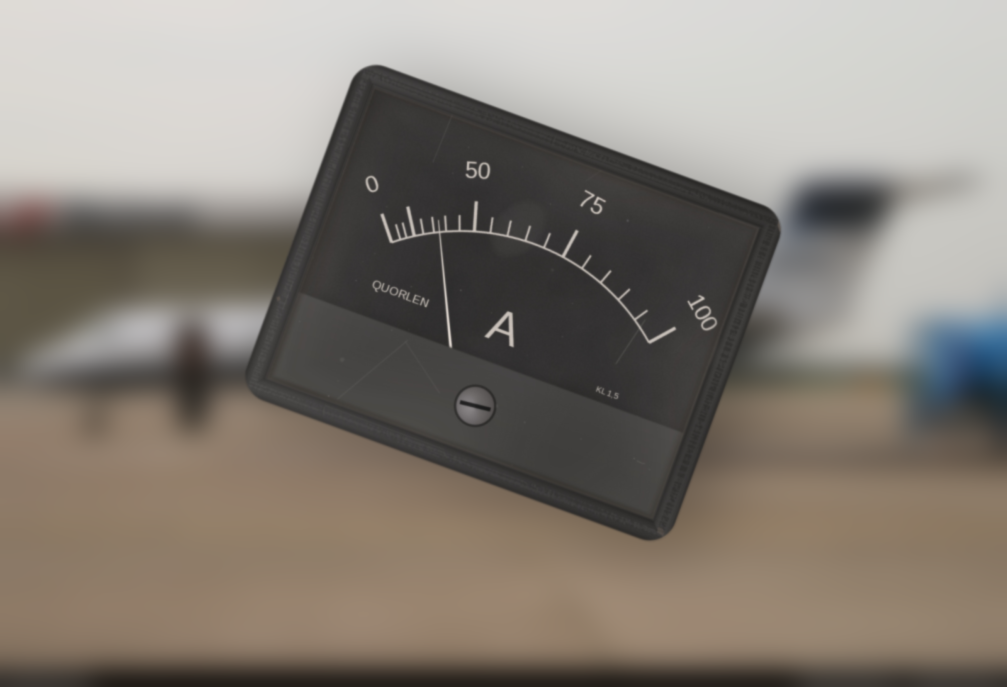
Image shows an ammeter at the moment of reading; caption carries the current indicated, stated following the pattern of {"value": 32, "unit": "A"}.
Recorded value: {"value": 37.5, "unit": "A"}
